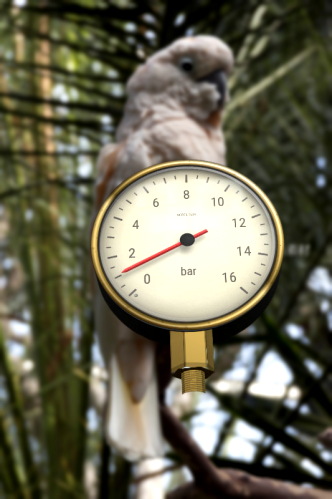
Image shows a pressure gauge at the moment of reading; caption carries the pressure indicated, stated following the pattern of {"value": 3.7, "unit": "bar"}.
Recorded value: {"value": 1, "unit": "bar"}
